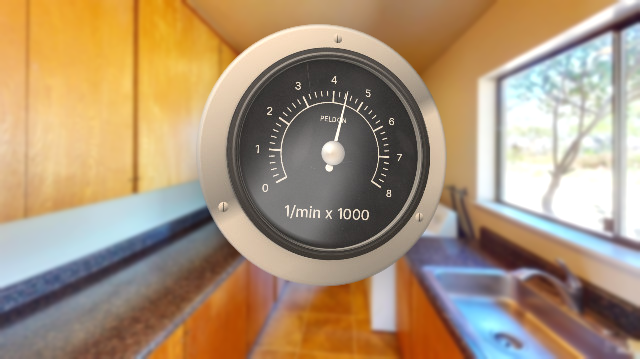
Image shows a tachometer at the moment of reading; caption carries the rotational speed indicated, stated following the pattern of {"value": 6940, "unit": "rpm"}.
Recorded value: {"value": 4400, "unit": "rpm"}
